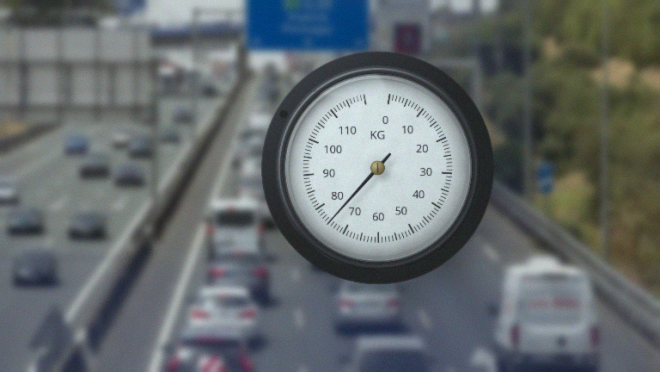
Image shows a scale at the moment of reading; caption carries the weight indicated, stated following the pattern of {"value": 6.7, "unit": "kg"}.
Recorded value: {"value": 75, "unit": "kg"}
